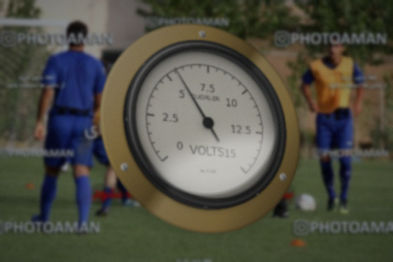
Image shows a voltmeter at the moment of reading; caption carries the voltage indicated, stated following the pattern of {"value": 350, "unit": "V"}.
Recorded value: {"value": 5.5, "unit": "V"}
